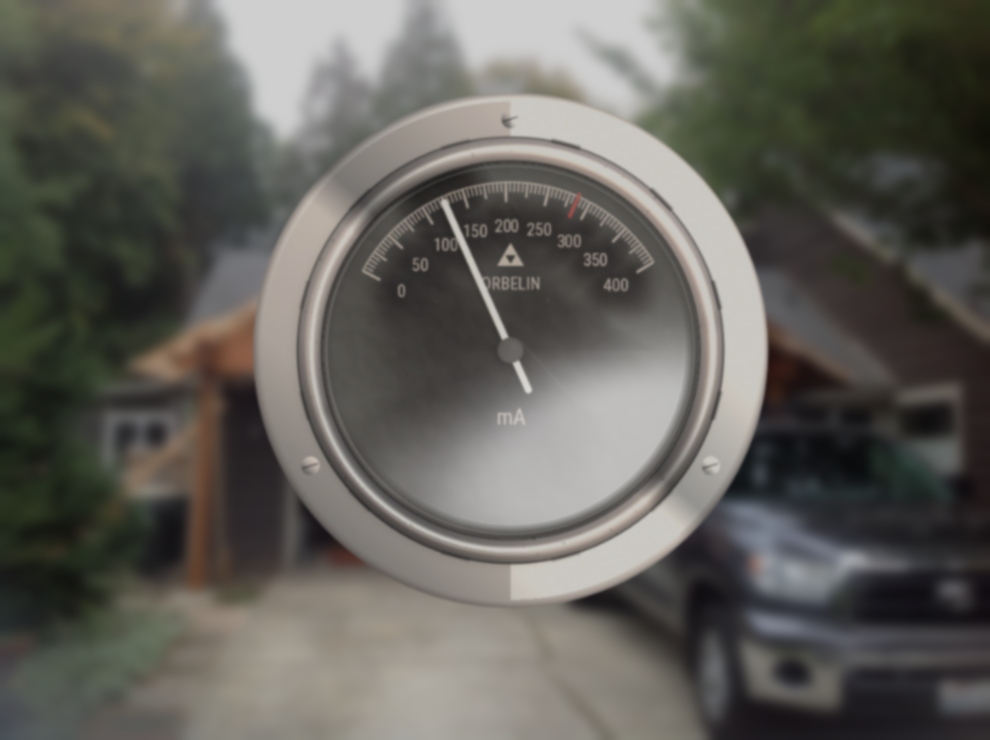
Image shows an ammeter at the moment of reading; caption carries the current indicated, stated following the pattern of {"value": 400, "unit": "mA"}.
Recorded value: {"value": 125, "unit": "mA"}
